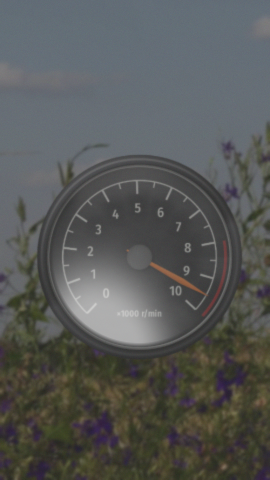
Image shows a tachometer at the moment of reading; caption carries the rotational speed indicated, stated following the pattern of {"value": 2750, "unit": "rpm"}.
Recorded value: {"value": 9500, "unit": "rpm"}
